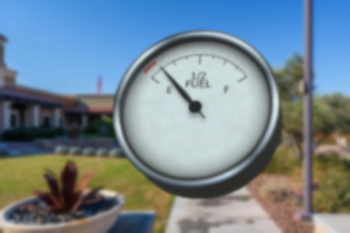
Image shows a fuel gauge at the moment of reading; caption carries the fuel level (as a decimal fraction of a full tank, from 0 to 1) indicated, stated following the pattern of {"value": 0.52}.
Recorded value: {"value": 0.125}
